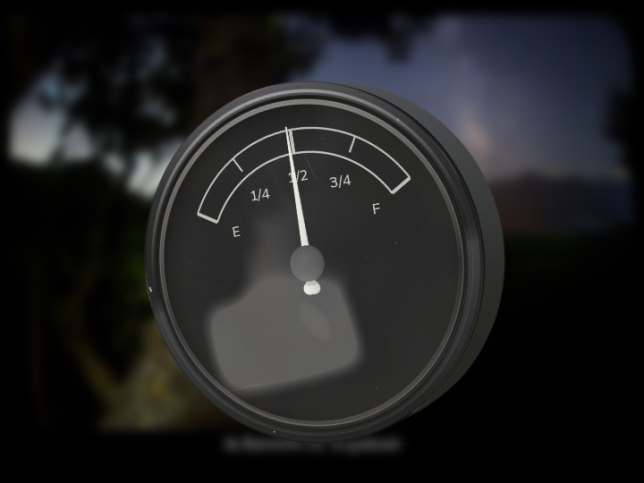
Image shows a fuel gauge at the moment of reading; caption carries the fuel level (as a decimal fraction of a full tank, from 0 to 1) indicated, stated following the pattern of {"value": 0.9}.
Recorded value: {"value": 0.5}
